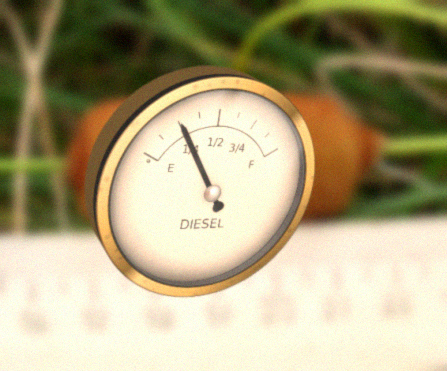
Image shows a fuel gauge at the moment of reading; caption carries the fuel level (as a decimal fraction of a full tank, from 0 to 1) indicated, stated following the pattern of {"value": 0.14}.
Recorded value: {"value": 0.25}
